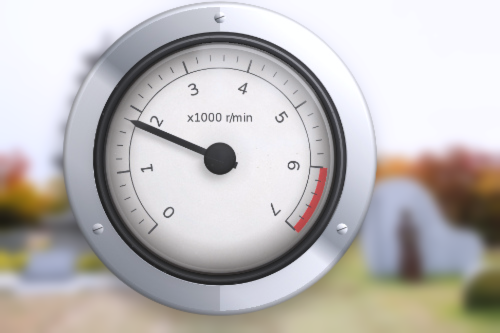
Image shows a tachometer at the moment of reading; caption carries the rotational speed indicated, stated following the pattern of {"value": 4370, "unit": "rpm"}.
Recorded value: {"value": 1800, "unit": "rpm"}
